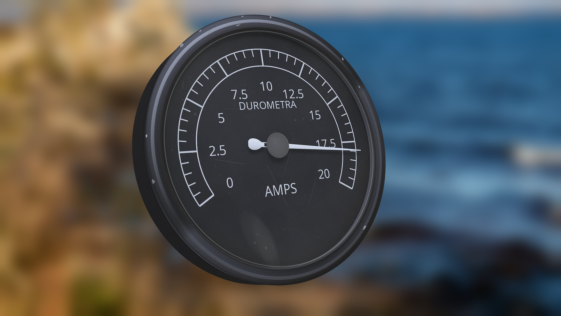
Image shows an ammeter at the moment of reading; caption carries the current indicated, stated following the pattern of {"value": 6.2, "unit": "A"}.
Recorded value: {"value": 18, "unit": "A"}
